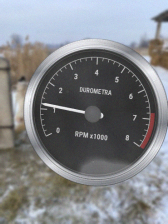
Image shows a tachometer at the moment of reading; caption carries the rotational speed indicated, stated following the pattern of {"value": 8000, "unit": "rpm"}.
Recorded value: {"value": 1200, "unit": "rpm"}
